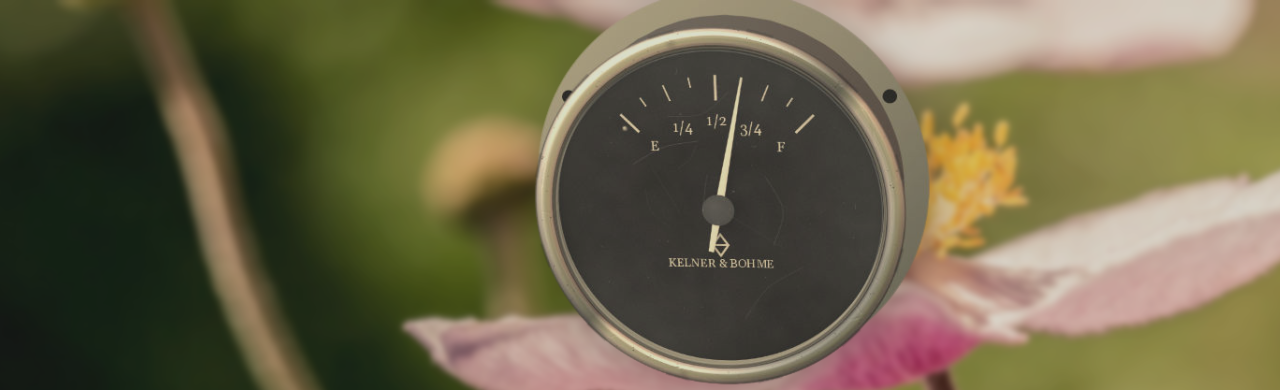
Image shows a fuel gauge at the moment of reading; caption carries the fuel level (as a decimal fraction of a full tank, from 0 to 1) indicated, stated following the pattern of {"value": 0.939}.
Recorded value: {"value": 0.625}
